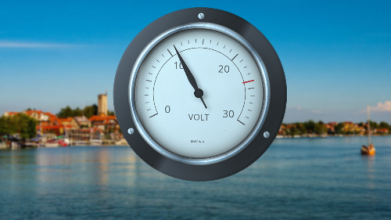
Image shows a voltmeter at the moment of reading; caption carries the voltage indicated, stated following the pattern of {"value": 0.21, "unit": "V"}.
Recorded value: {"value": 11, "unit": "V"}
